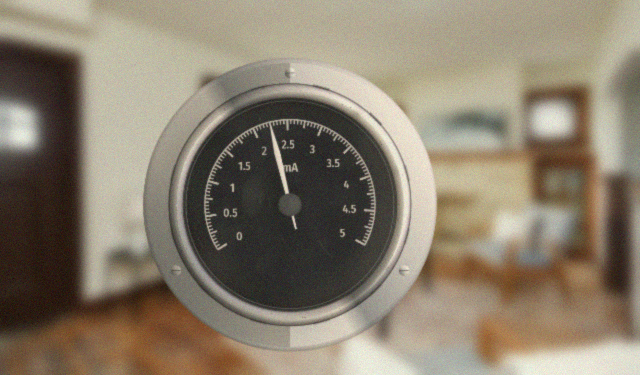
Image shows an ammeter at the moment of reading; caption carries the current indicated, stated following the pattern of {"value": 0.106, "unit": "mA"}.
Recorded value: {"value": 2.25, "unit": "mA"}
